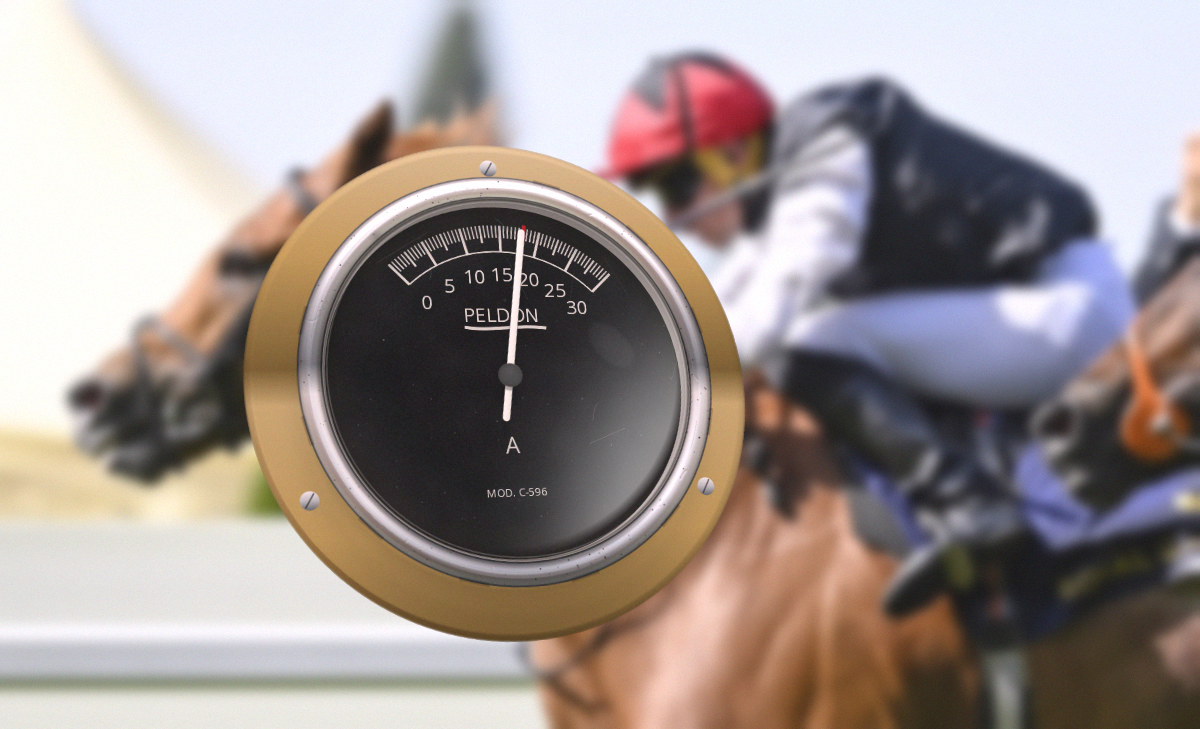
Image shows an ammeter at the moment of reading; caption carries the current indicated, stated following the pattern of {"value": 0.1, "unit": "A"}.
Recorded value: {"value": 17.5, "unit": "A"}
